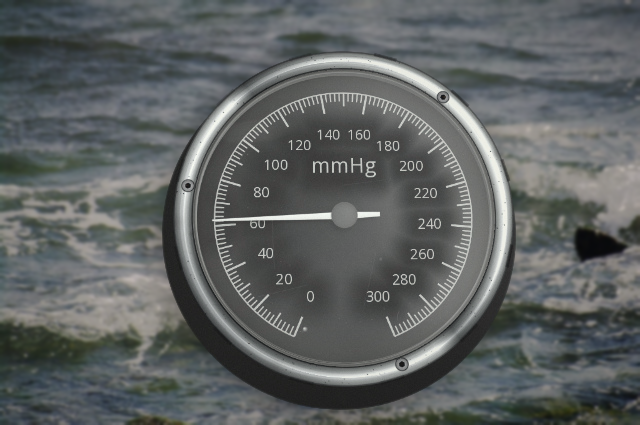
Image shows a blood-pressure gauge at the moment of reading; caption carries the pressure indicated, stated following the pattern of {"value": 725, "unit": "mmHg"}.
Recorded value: {"value": 62, "unit": "mmHg"}
